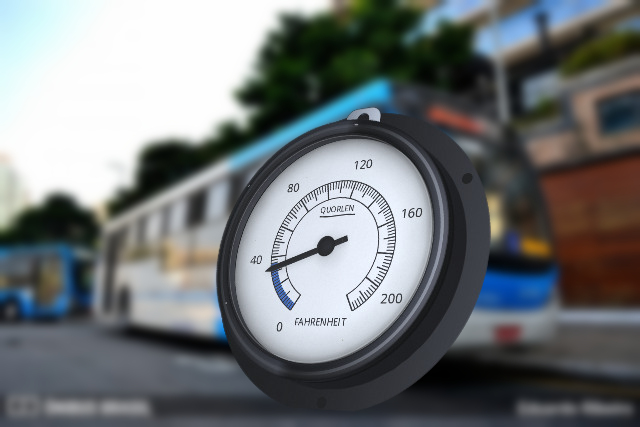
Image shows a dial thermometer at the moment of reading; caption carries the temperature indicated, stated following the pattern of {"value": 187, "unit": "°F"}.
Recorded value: {"value": 30, "unit": "°F"}
